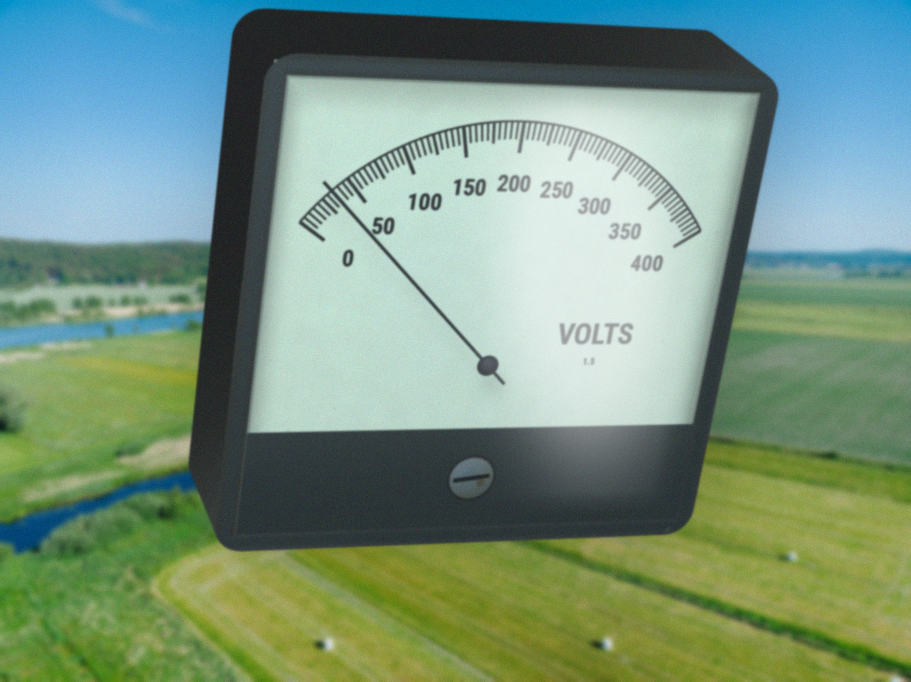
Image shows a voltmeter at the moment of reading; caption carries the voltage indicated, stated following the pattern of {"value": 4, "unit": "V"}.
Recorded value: {"value": 35, "unit": "V"}
